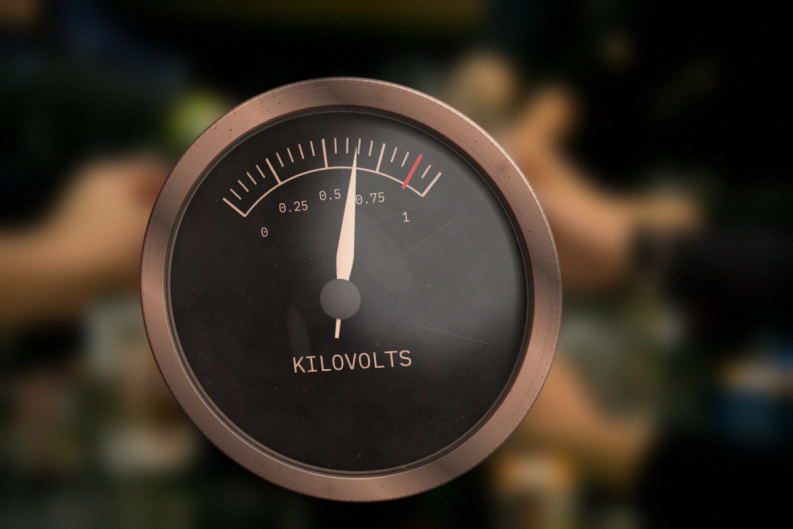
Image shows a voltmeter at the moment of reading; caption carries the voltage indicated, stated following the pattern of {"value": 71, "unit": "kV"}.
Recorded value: {"value": 0.65, "unit": "kV"}
